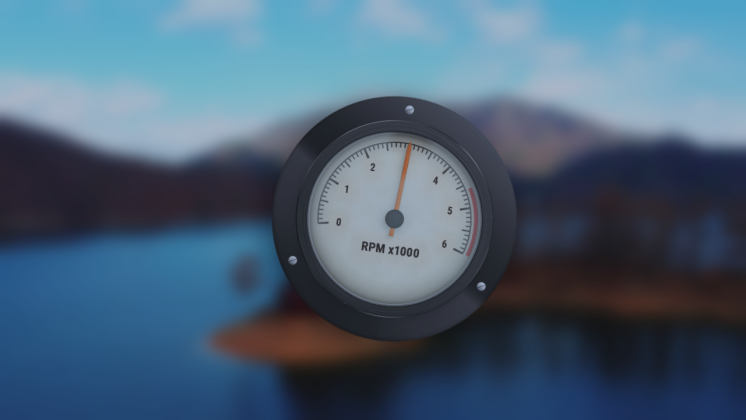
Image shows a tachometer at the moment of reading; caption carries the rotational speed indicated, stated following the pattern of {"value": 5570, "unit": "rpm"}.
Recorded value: {"value": 3000, "unit": "rpm"}
